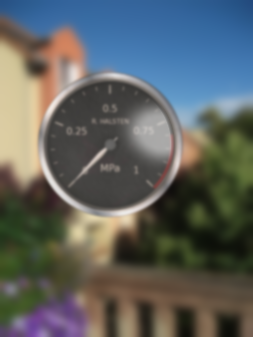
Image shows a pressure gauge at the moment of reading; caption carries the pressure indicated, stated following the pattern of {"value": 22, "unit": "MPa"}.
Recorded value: {"value": 0, "unit": "MPa"}
